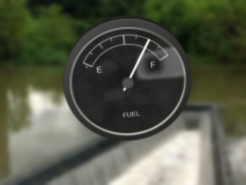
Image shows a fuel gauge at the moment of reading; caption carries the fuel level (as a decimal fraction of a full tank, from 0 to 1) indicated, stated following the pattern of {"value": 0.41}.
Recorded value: {"value": 0.75}
